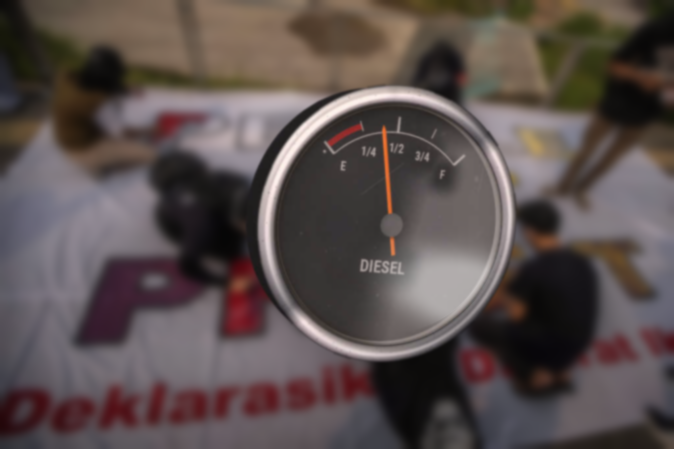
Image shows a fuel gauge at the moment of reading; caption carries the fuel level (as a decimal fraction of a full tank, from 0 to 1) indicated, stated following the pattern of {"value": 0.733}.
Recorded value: {"value": 0.375}
